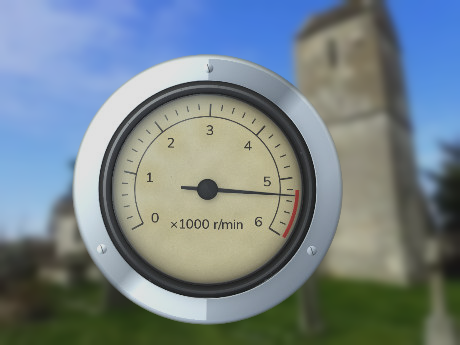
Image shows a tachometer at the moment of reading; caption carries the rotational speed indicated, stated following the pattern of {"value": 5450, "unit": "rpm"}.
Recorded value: {"value": 5300, "unit": "rpm"}
